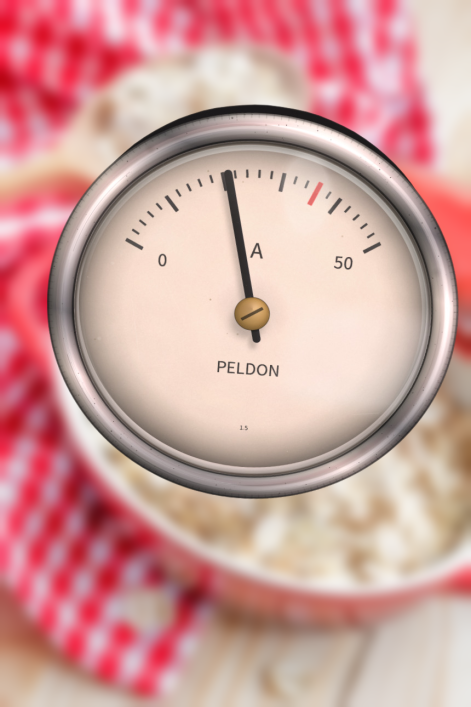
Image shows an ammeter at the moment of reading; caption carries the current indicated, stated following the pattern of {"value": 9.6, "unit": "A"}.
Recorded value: {"value": 21, "unit": "A"}
